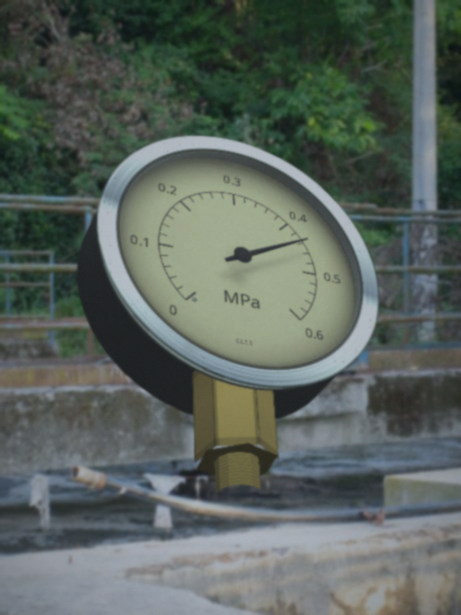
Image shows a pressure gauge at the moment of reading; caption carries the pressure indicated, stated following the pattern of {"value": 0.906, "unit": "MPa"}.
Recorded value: {"value": 0.44, "unit": "MPa"}
